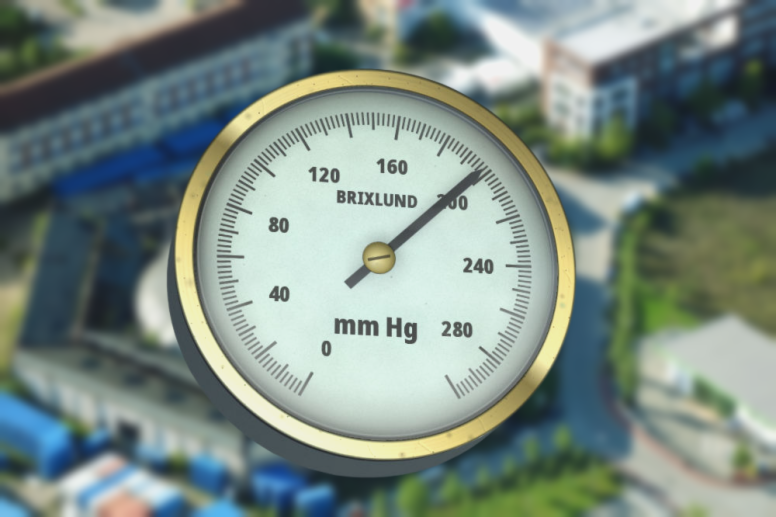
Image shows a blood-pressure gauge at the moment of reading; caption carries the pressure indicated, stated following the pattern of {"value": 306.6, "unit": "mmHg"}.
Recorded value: {"value": 198, "unit": "mmHg"}
